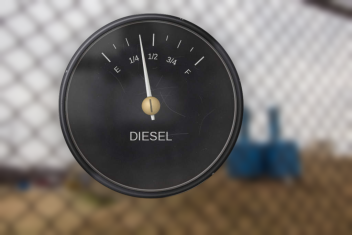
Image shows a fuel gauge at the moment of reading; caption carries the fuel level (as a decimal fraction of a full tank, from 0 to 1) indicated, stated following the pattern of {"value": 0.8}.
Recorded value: {"value": 0.375}
